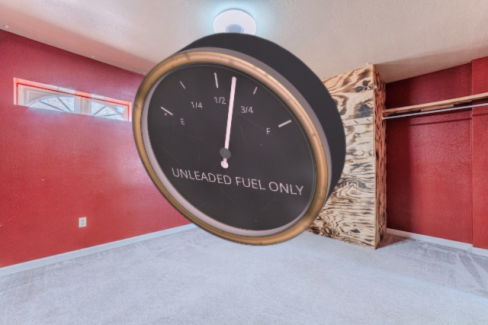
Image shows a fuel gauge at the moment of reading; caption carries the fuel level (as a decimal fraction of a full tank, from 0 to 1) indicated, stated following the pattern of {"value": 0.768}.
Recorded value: {"value": 0.625}
